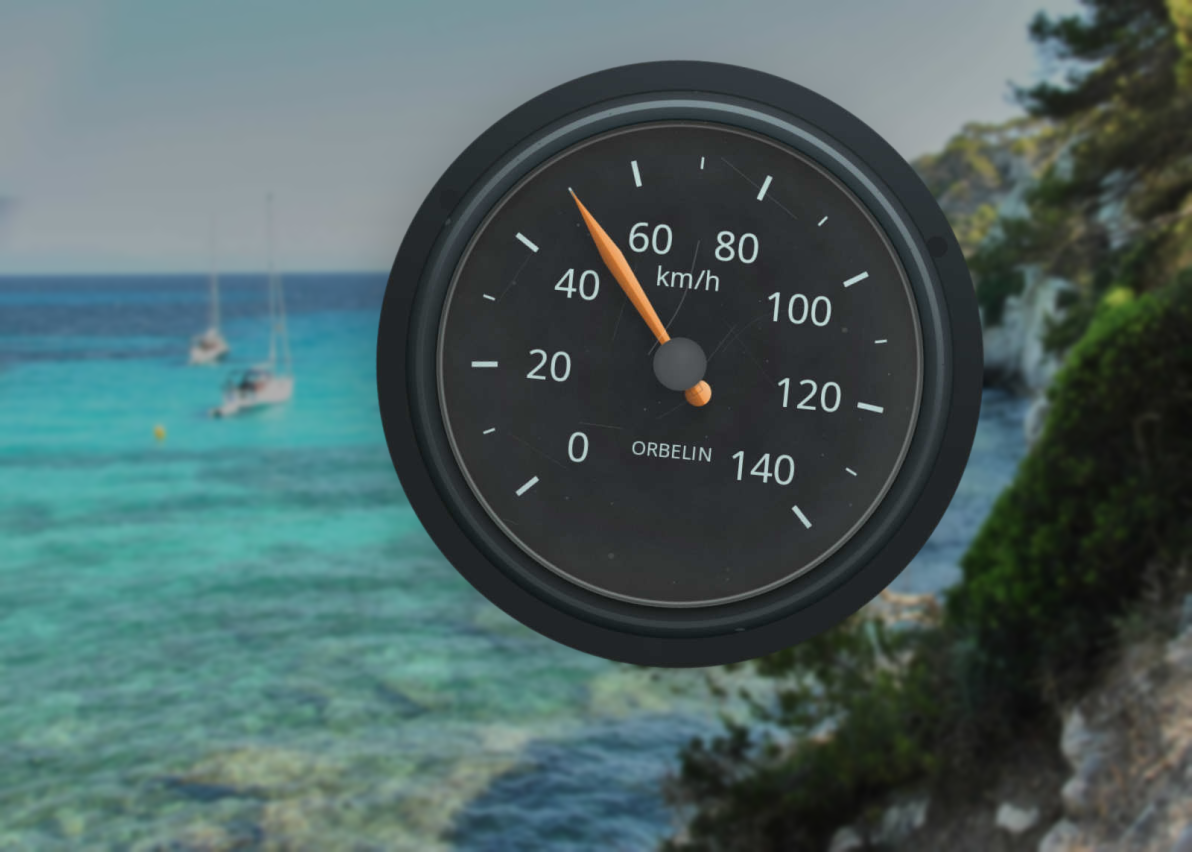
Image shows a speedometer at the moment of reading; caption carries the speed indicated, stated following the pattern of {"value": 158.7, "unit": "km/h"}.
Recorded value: {"value": 50, "unit": "km/h"}
